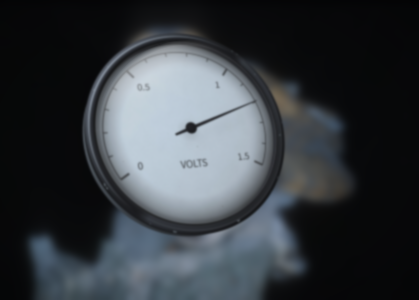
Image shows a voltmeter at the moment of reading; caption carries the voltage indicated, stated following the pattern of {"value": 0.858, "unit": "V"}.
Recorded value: {"value": 1.2, "unit": "V"}
